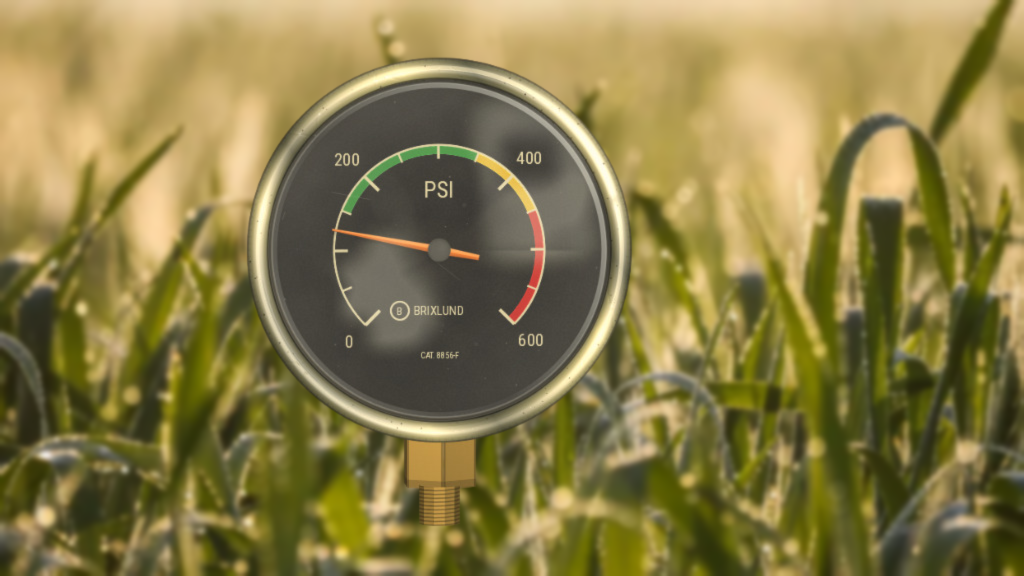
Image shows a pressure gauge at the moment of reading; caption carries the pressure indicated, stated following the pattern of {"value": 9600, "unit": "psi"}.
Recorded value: {"value": 125, "unit": "psi"}
